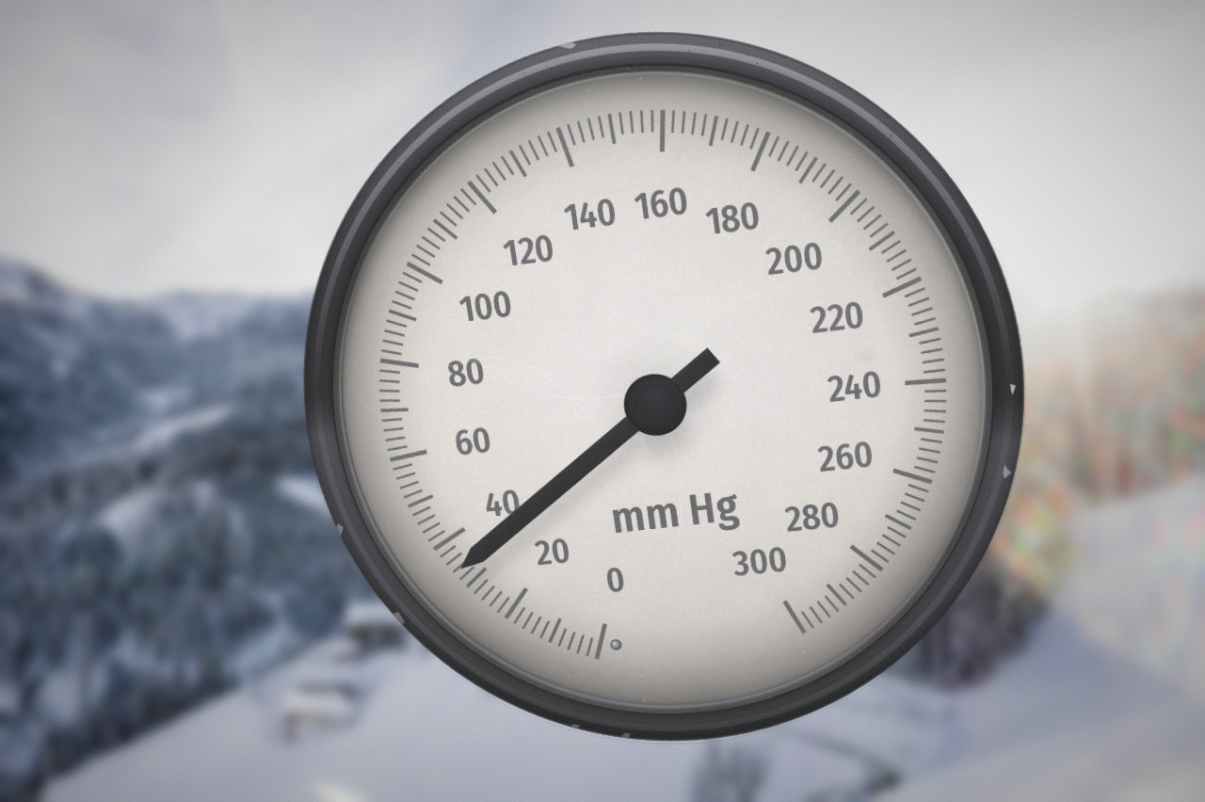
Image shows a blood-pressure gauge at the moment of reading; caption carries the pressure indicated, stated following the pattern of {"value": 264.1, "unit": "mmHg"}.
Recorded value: {"value": 34, "unit": "mmHg"}
